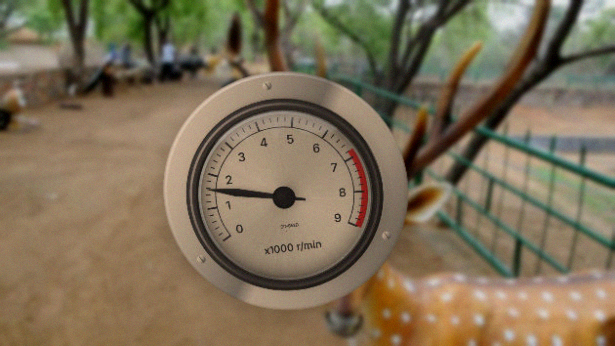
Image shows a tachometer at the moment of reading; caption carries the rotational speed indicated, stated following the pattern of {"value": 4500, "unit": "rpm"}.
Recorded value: {"value": 1600, "unit": "rpm"}
